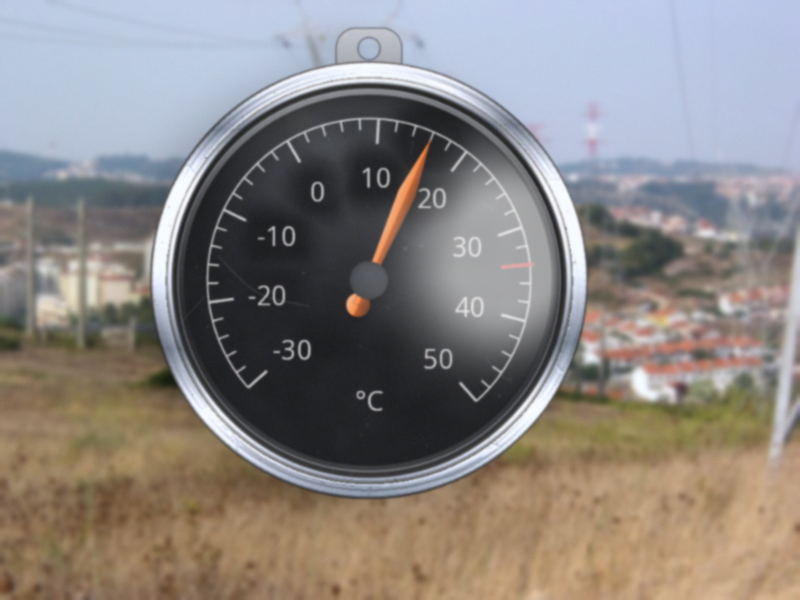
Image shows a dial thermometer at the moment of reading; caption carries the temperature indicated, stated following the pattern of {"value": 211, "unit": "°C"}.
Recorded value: {"value": 16, "unit": "°C"}
